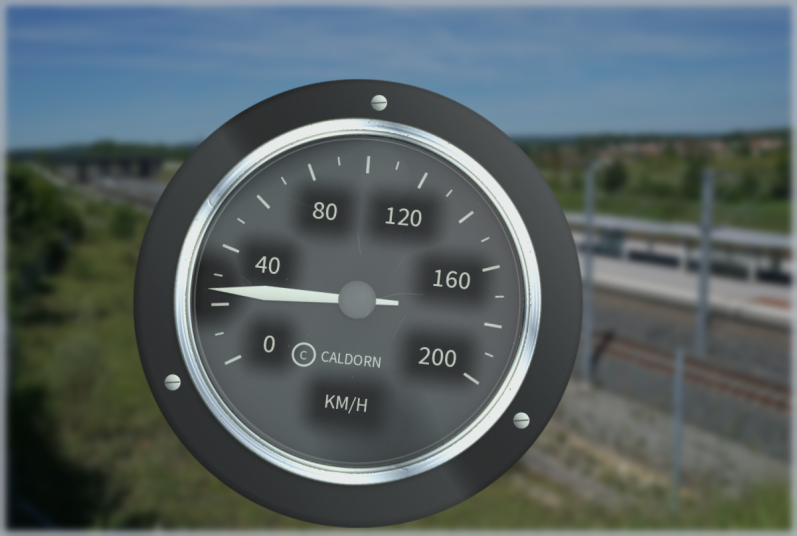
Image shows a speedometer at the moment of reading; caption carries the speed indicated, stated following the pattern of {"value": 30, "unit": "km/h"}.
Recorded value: {"value": 25, "unit": "km/h"}
